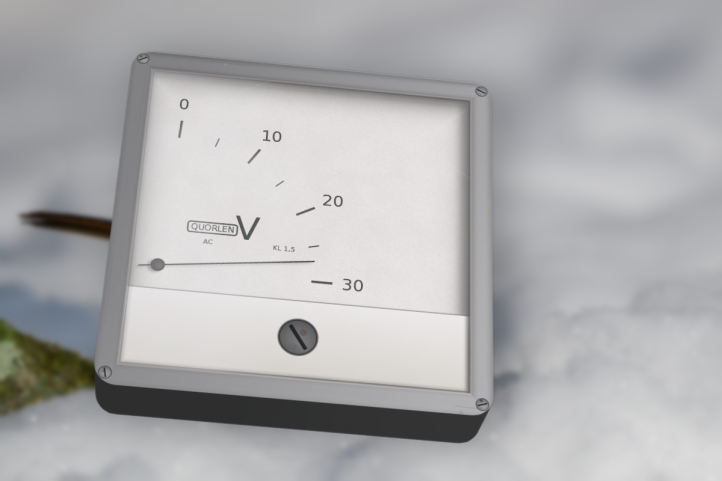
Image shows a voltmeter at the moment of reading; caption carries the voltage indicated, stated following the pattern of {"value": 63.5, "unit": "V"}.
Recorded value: {"value": 27.5, "unit": "V"}
